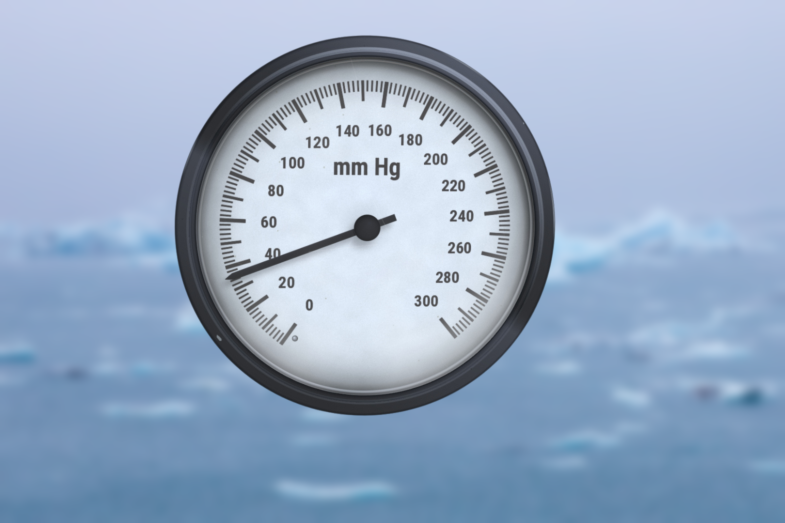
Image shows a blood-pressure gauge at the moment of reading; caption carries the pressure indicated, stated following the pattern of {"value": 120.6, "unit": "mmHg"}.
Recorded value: {"value": 36, "unit": "mmHg"}
